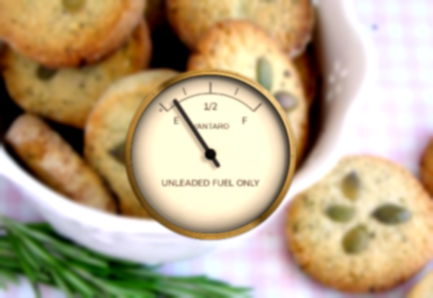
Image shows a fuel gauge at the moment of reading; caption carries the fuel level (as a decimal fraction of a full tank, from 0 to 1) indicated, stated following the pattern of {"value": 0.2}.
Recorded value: {"value": 0.125}
